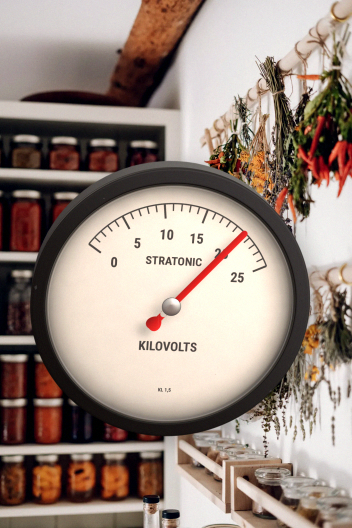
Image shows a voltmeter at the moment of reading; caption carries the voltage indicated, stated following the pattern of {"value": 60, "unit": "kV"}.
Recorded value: {"value": 20, "unit": "kV"}
